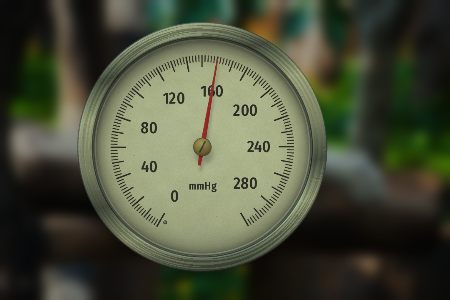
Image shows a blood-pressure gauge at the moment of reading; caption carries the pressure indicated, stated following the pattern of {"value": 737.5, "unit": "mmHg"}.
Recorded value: {"value": 160, "unit": "mmHg"}
